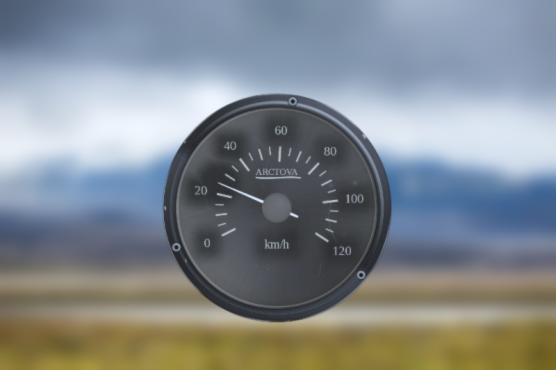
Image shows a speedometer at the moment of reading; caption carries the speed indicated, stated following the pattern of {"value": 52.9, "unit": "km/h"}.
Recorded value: {"value": 25, "unit": "km/h"}
